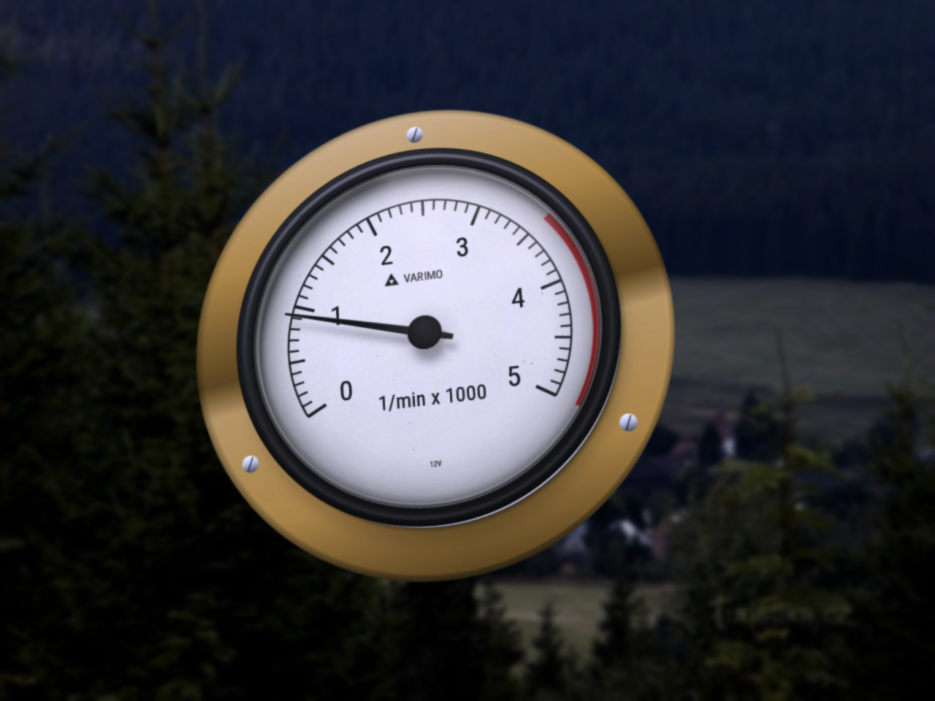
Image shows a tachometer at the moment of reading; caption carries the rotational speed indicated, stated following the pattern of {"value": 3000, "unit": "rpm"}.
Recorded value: {"value": 900, "unit": "rpm"}
